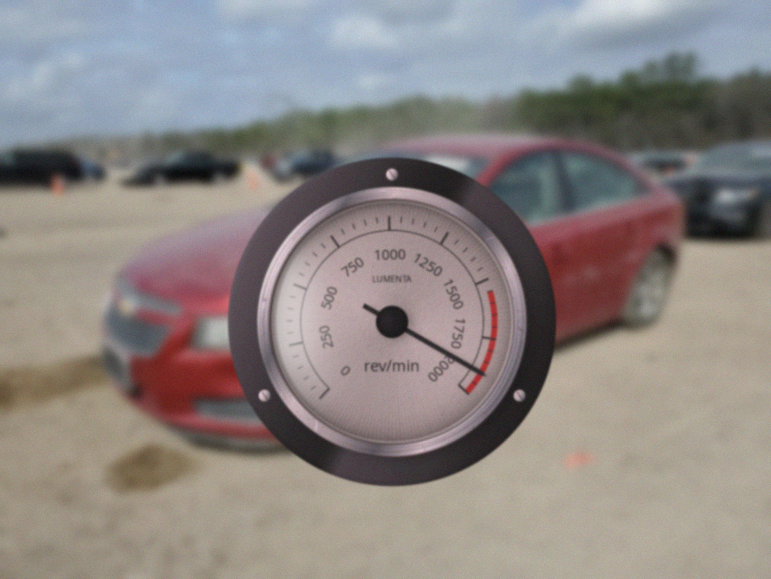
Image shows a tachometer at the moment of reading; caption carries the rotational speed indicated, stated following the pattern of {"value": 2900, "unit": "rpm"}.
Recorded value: {"value": 1900, "unit": "rpm"}
